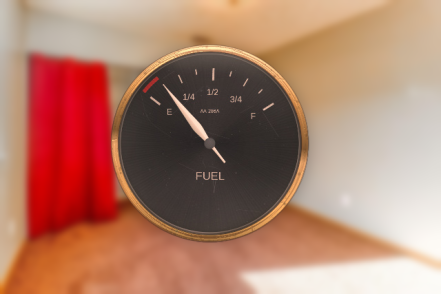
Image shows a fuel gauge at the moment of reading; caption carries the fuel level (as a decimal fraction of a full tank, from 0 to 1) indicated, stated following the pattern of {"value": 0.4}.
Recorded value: {"value": 0.125}
